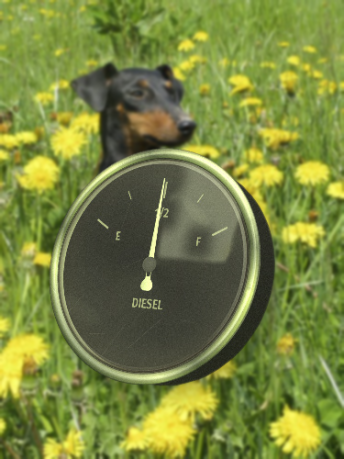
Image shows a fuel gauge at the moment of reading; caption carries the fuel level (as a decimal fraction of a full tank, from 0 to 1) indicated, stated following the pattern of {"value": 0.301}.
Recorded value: {"value": 0.5}
